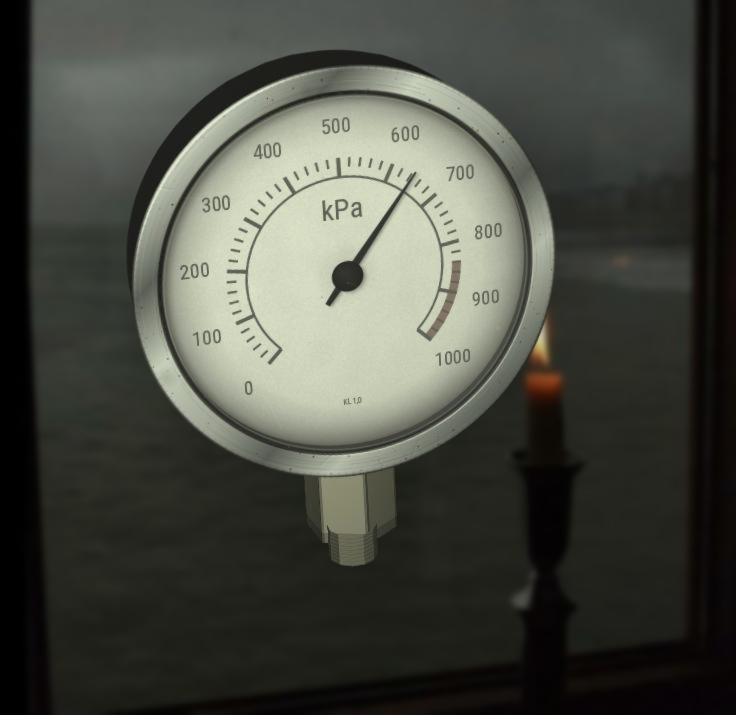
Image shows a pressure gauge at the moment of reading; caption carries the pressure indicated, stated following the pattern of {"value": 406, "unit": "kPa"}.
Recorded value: {"value": 640, "unit": "kPa"}
